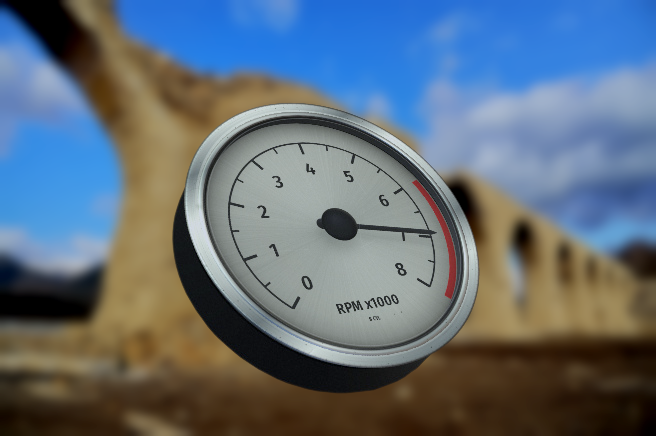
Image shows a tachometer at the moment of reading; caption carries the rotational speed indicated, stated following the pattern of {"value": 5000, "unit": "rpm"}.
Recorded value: {"value": 7000, "unit": "rpm"}
